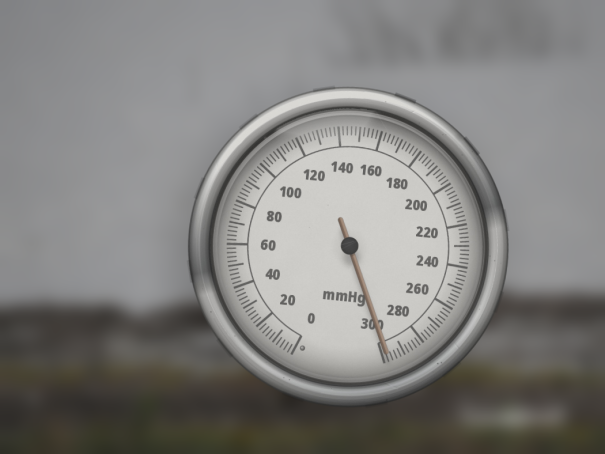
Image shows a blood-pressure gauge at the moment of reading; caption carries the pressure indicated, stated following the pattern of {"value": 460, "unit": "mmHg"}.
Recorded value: {"value": 298, "unit": "mmHg"}
